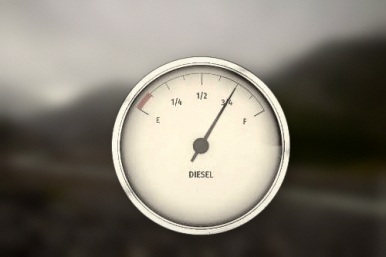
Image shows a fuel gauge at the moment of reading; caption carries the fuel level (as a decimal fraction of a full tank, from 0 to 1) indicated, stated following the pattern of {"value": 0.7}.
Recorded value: {"value": 0.75}
